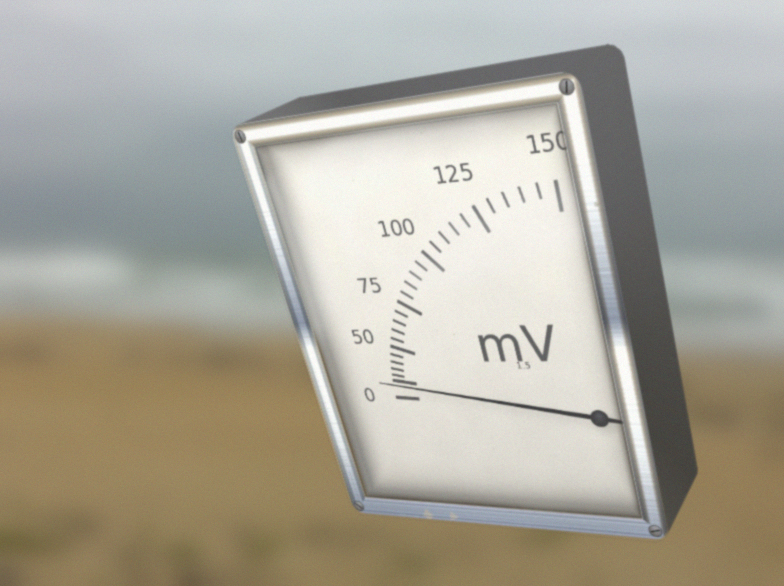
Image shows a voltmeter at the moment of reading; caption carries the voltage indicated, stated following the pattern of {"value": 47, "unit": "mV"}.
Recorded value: {"value": 25, "unit": "mV"}
